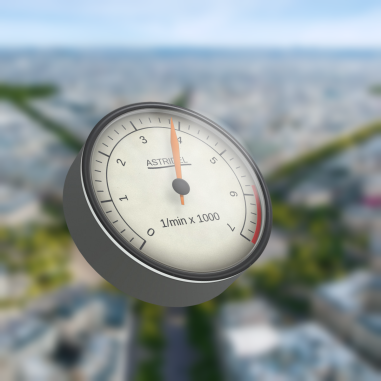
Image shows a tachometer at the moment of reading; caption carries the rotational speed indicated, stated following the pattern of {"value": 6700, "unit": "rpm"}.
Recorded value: {"value": 3800, "unit": "rpm"}
